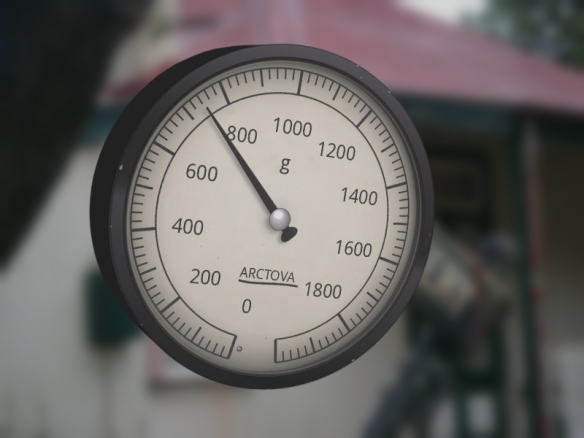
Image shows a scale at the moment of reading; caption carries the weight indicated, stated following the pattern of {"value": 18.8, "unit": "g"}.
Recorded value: {"value": 740, "unit": "g"}
